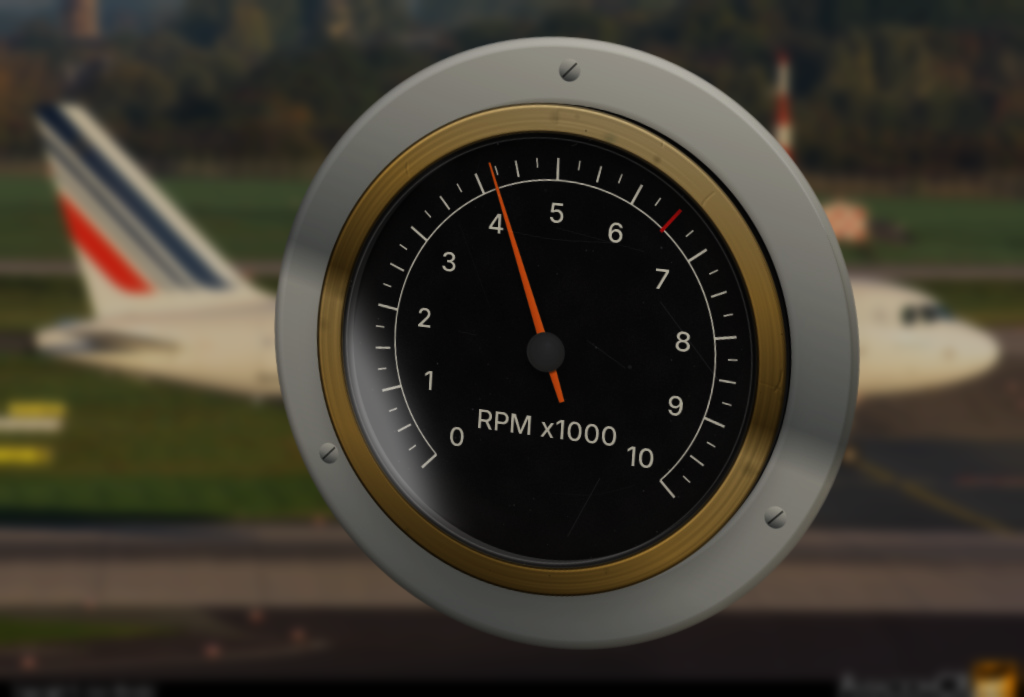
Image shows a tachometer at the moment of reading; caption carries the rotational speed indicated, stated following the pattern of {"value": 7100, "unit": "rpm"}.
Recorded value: {"value": 4250, "unit": "rpm"}
